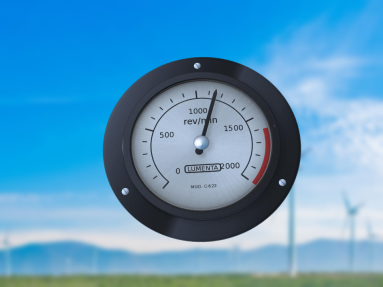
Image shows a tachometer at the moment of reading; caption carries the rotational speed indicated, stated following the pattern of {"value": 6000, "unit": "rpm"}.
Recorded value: {"value": 1150, "unit": "rpm"}
